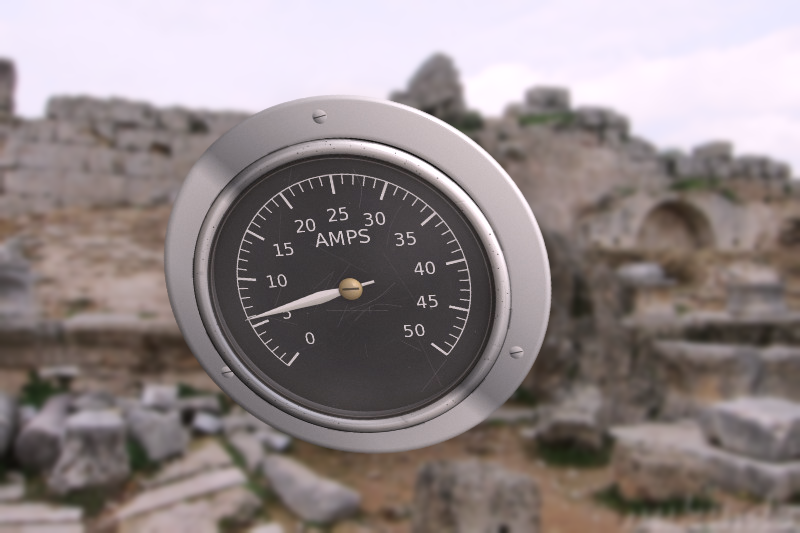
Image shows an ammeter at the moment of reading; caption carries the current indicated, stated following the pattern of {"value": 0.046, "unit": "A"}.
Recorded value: {"value": 6, "unit": "A"}
